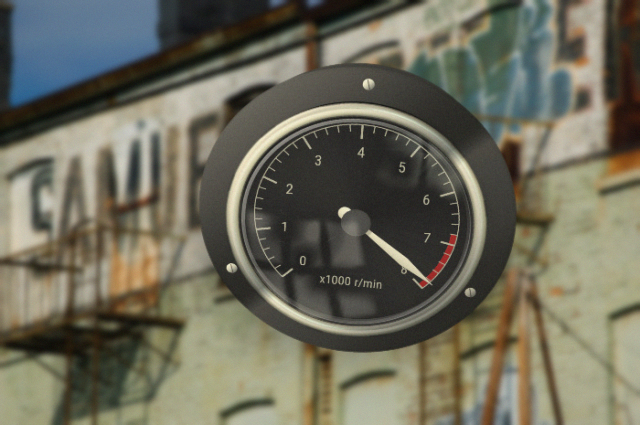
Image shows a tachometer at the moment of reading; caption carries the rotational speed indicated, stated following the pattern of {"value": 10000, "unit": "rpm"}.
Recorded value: {"value": 7800, "unit": "rpm"}
